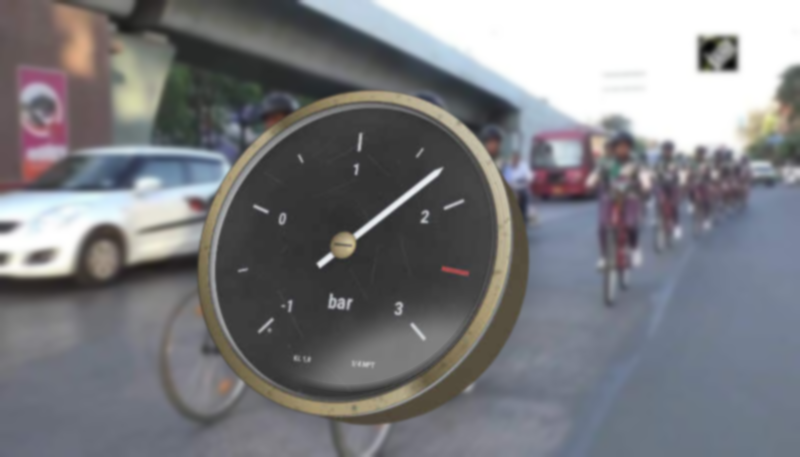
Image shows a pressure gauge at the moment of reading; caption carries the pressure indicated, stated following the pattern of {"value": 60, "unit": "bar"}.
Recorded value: {"value": 1.75, "unit": "bar"}
